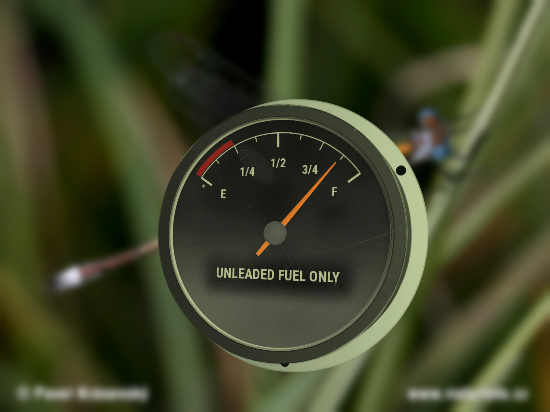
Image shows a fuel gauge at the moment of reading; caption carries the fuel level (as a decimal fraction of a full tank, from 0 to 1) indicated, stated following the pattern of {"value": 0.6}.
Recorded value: {"value": 0.875}
